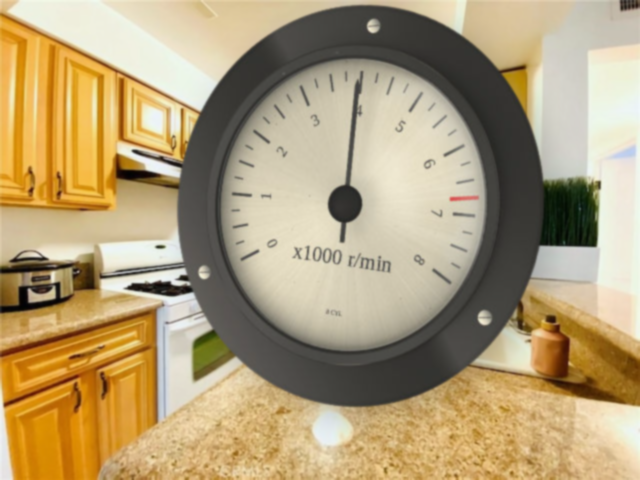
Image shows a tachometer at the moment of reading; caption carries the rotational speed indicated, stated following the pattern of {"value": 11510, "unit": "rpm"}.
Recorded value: {"value": 4000, "unit": "rpm"}
